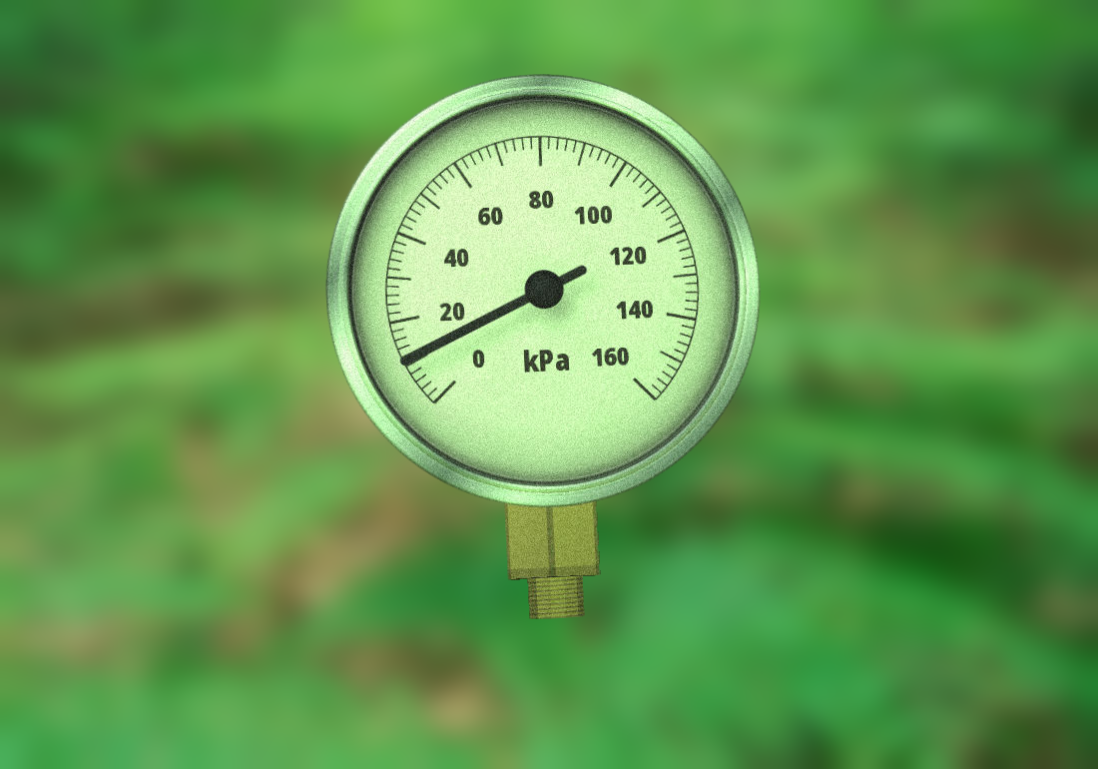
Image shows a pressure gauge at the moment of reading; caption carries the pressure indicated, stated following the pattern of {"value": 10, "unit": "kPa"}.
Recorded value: {"value": 11, "unit": "kPa"}
